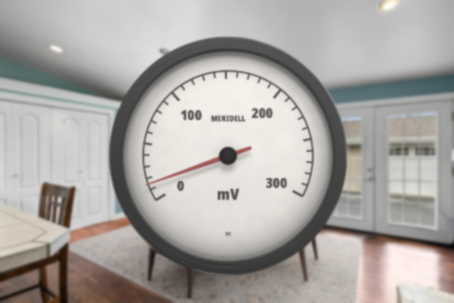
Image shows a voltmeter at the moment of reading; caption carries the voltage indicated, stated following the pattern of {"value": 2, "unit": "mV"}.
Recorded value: {"value": 15, "unit": "mV"}
